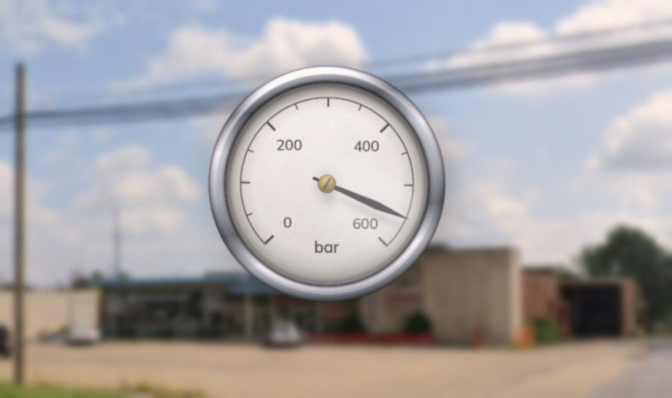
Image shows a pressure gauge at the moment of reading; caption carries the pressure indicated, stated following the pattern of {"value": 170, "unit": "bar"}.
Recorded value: {"value": 550, "unit": "bar"}
